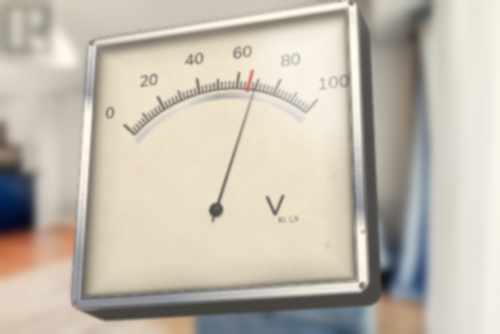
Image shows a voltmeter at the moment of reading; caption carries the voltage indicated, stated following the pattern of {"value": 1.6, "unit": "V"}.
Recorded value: {"value": 70, "unit": "V"}
